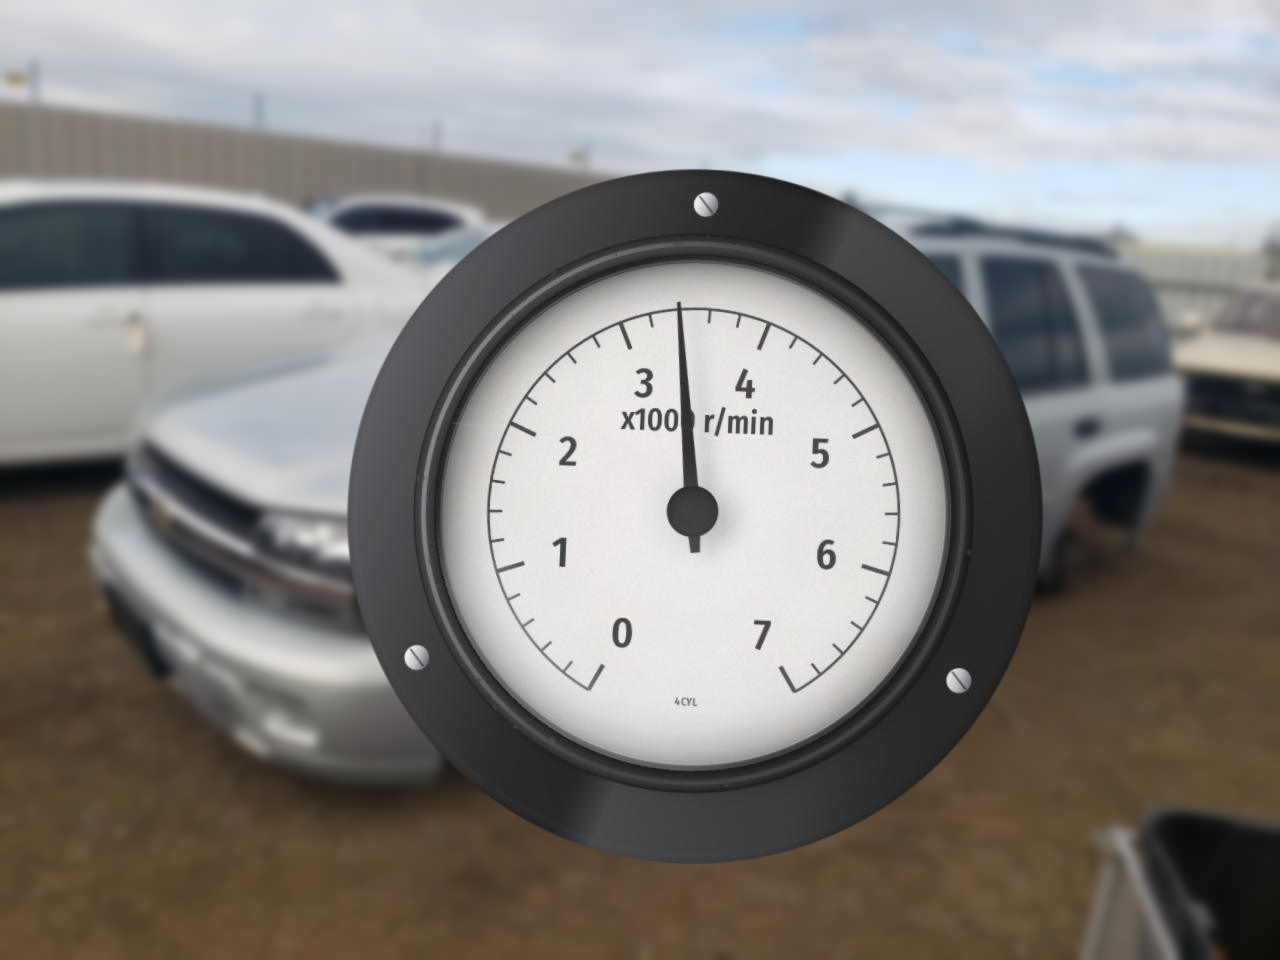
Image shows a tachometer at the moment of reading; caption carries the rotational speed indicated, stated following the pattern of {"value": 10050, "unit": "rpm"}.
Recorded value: {"value": 3400, "unit": "rpm"}
